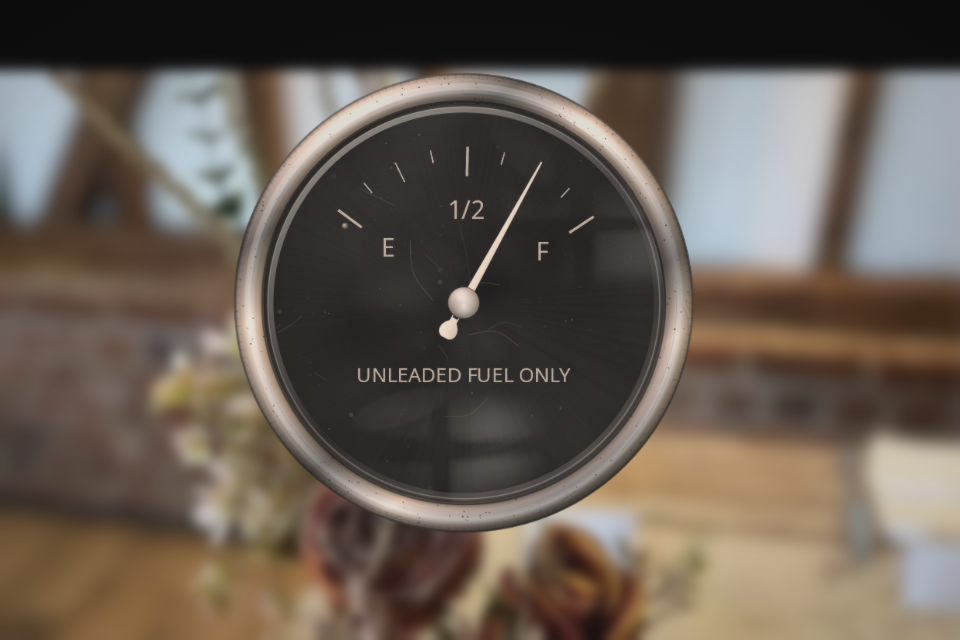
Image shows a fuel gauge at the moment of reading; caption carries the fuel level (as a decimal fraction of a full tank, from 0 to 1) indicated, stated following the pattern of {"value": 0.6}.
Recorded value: {"value": 0.75}
